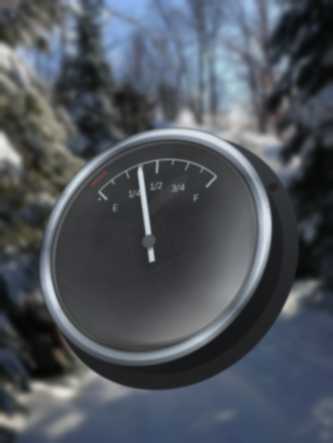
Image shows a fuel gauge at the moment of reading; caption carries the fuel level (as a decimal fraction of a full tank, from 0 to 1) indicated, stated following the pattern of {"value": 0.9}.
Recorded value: {"value": 0.375}
